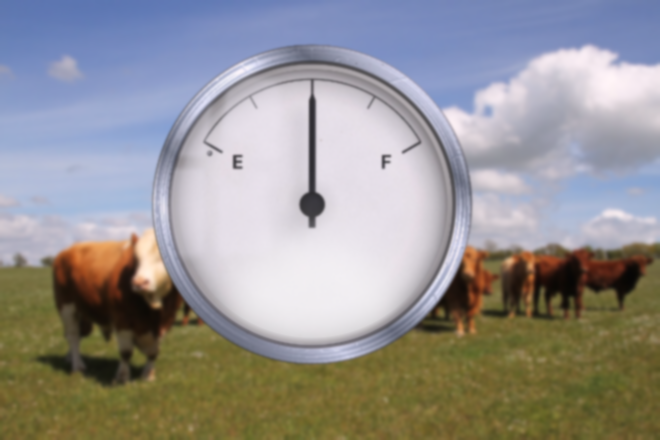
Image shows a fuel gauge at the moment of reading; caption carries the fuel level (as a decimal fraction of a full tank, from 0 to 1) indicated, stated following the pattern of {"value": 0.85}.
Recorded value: {"value": 0.5}
